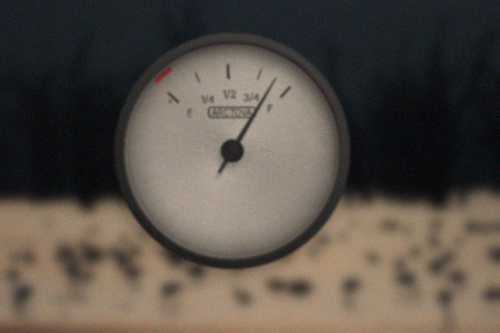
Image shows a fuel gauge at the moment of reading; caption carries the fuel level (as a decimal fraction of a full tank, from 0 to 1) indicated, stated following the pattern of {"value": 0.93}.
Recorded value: {"value": 0.875}
